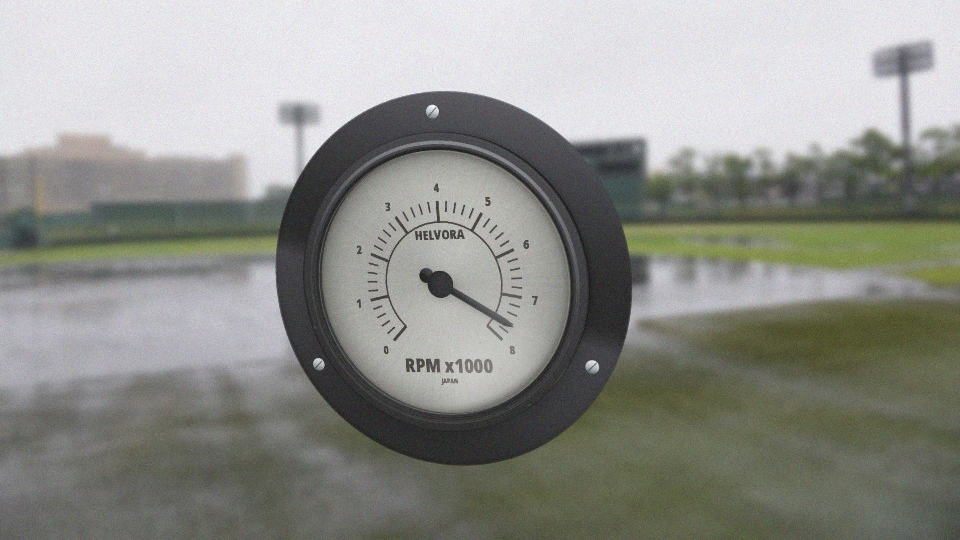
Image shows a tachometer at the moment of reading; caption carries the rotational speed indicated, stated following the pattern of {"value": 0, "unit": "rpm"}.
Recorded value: {"value": 7600, "unit": "rpm"}
